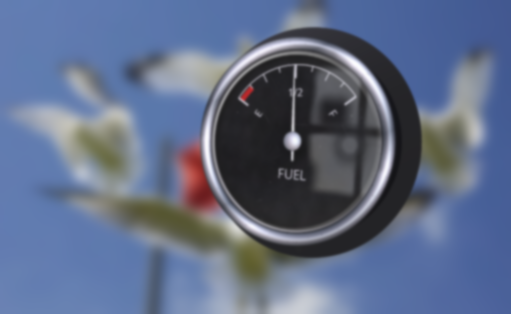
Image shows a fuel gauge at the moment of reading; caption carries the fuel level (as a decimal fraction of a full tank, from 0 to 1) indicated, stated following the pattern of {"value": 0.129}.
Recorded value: {"value": 0.5}
